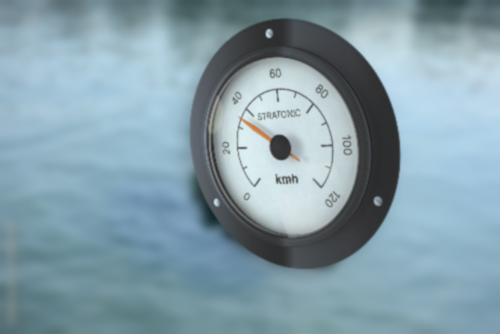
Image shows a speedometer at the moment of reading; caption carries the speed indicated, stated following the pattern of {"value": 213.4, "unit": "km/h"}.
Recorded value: {"value": 35, "unit": "km/h"}
